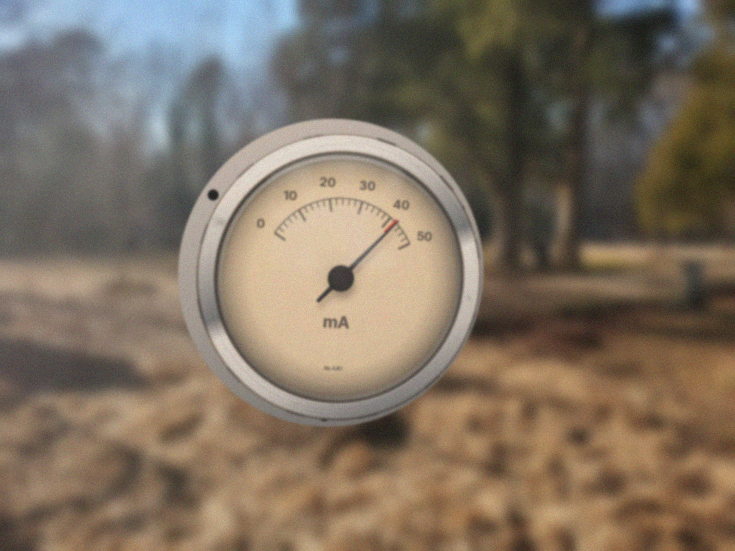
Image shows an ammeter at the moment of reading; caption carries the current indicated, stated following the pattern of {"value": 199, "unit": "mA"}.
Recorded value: {"value": 42, "unit": "mA"}
